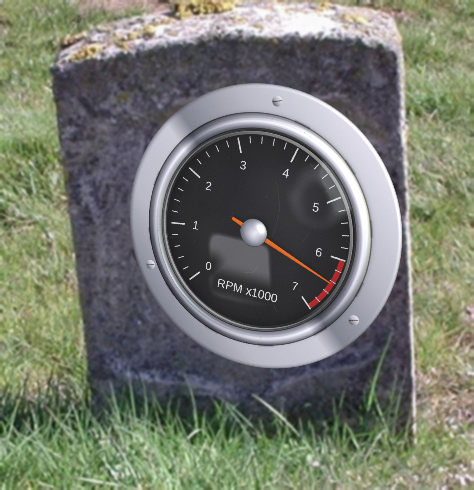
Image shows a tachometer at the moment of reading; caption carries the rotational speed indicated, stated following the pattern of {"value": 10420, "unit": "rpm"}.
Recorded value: {"value": 6400, "unit": "rpm"}
